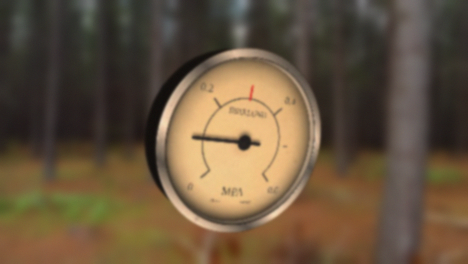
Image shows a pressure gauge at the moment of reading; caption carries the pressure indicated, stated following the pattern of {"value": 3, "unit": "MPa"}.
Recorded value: {"value": 0.1, "unit": "MPa"}
